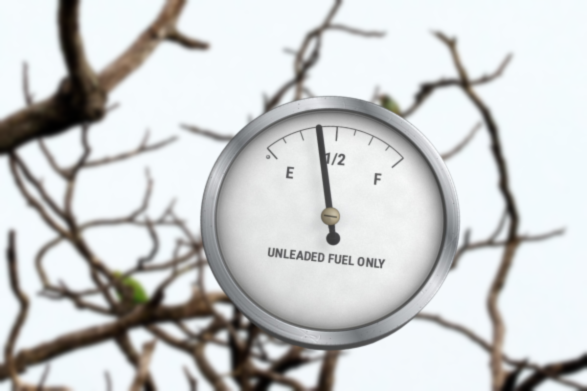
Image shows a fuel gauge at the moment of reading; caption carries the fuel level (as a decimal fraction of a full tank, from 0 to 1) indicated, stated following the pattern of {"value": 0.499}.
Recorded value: {"value": 0.375}
